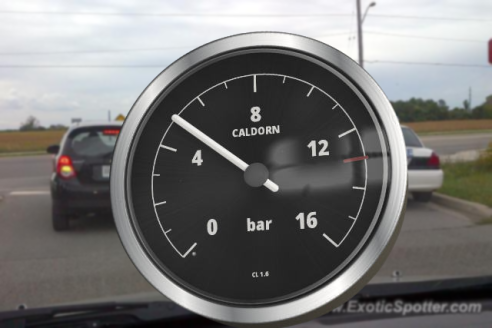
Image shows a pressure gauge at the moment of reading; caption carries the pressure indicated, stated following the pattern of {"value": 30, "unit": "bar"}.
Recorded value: {"value": 5, "unit": "bar"}
